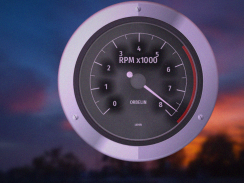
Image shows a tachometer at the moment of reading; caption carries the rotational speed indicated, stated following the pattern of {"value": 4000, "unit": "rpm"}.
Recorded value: {"value": 7750, "unit": "rpm"}
